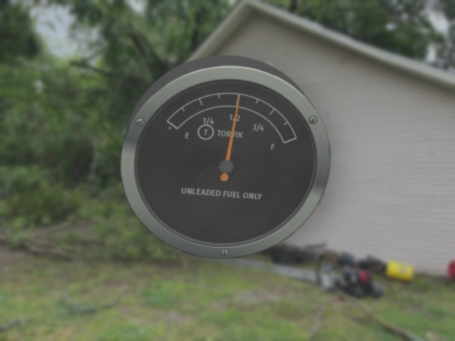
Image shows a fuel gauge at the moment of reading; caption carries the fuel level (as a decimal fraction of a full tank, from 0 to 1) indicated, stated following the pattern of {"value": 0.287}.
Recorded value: {"value": 0.5}
